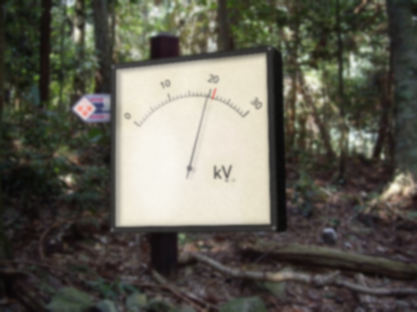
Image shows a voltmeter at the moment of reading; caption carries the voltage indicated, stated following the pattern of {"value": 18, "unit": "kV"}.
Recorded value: {"value": 20, "unit": "kV"}
